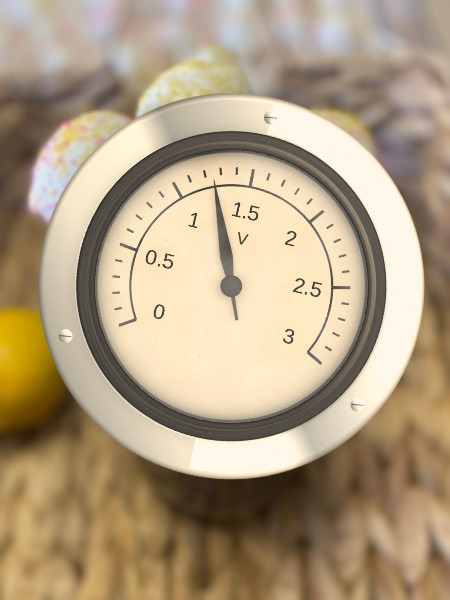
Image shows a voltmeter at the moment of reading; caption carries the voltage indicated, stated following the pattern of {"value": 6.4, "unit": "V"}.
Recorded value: {"value": 1.25, "unit": "V"}
